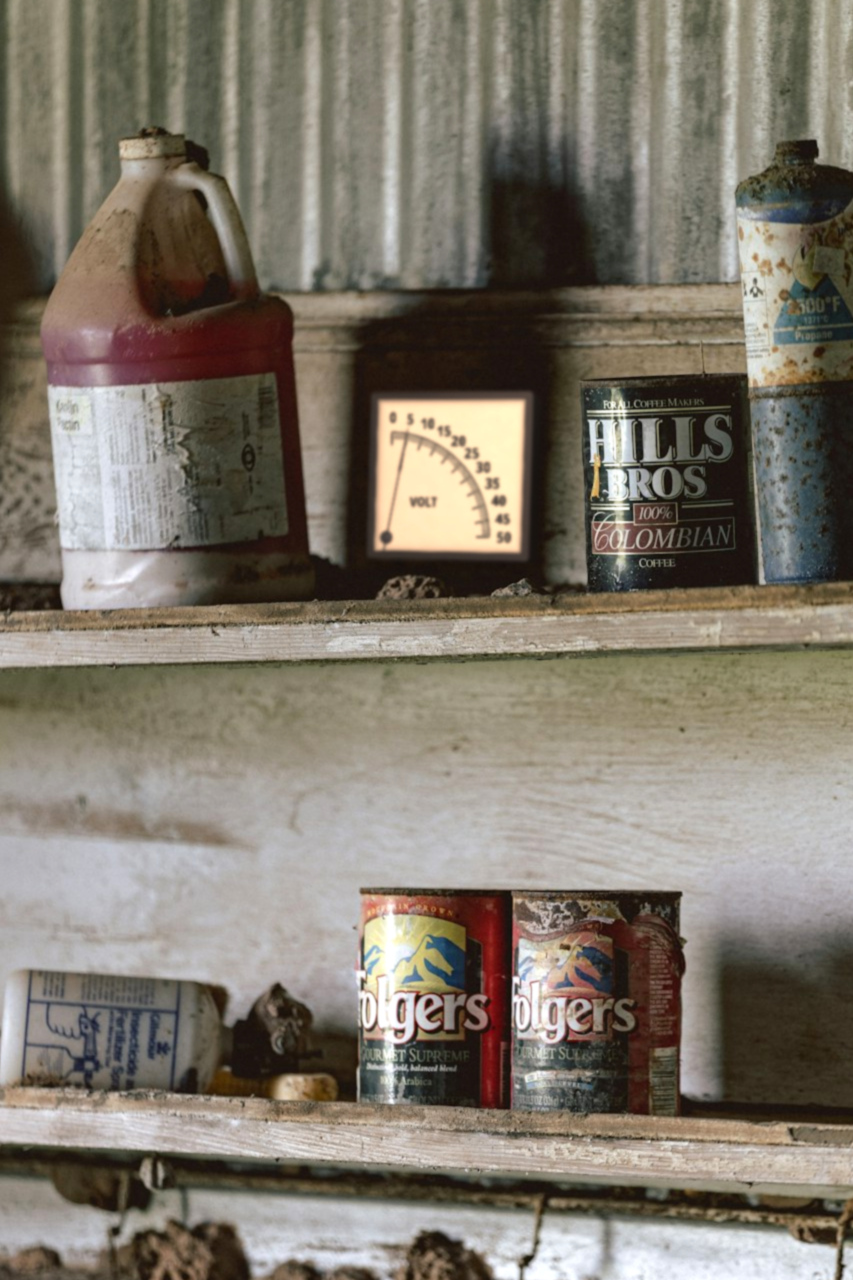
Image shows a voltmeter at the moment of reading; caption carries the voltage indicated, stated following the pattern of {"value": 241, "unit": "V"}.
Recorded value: {"value": 5, "unit": "V"}
